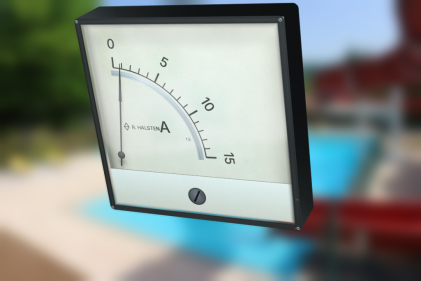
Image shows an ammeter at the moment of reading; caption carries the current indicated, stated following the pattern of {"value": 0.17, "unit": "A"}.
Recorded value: {"value": 1, "unit": "A"}
